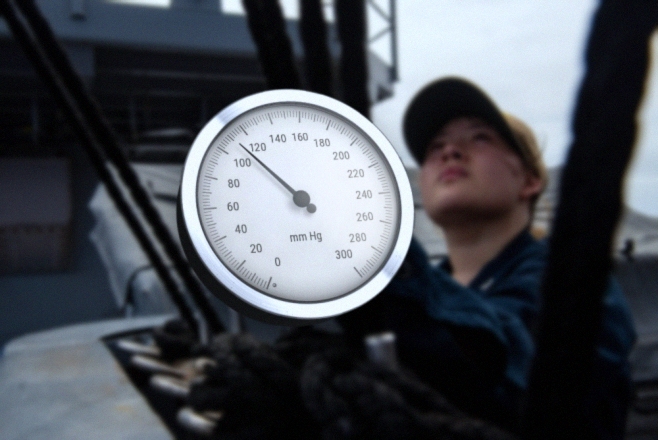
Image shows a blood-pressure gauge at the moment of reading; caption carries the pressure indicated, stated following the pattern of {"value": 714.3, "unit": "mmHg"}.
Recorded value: {"value": 110, "unit": "mmHg"}
